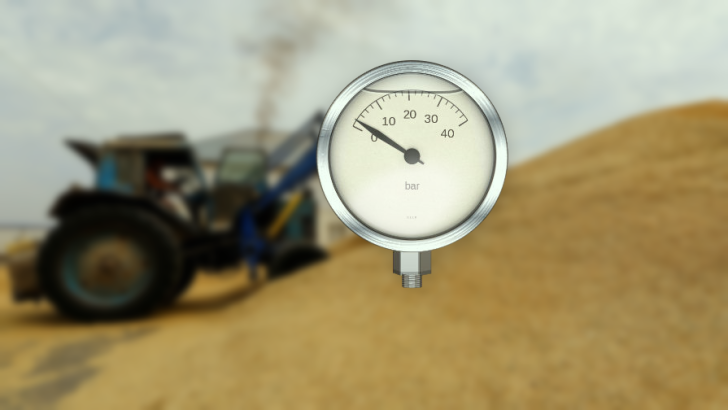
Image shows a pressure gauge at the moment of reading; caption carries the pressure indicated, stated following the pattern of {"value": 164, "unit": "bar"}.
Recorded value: {"value": 2, "unit": "bar"}
